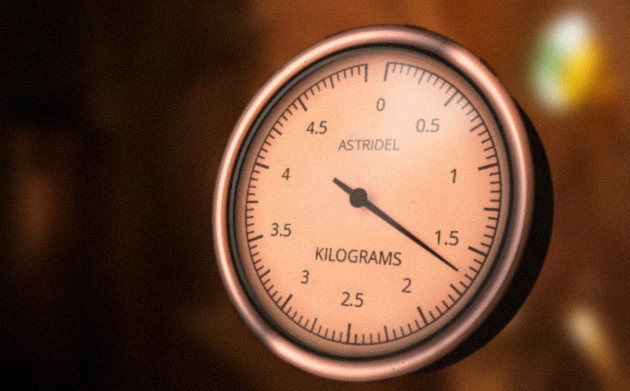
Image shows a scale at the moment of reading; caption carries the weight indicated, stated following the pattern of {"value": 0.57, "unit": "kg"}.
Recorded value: {"value": 1.65, "unit": "kg"}
